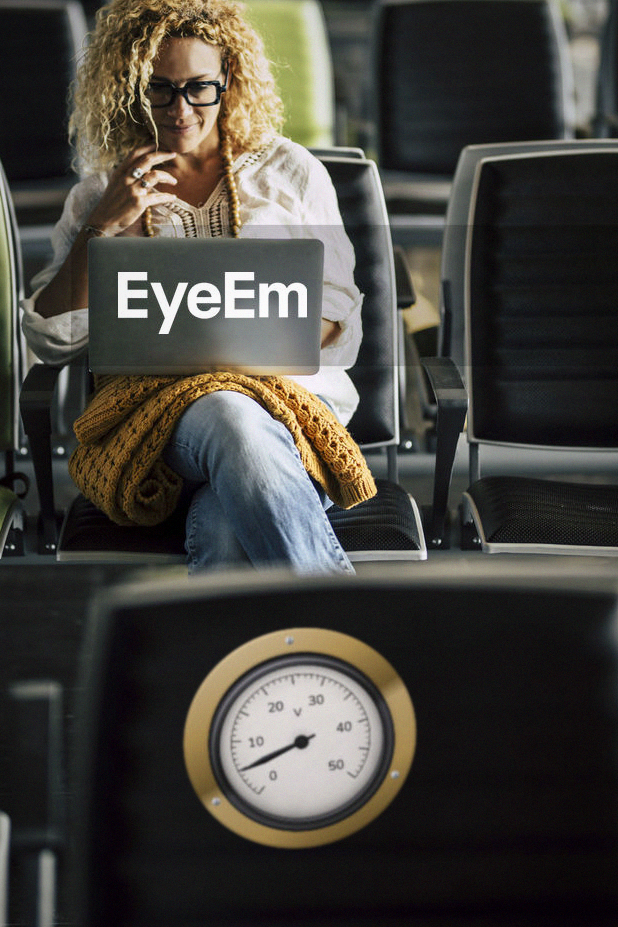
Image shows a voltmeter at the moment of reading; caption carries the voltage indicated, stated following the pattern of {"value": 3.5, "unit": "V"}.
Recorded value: {"value": 5, "unit": "V"}
